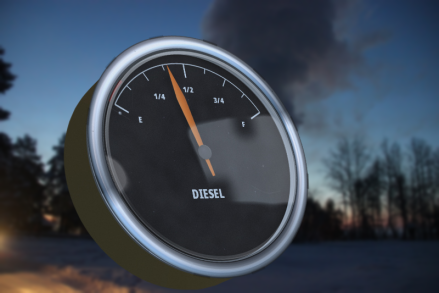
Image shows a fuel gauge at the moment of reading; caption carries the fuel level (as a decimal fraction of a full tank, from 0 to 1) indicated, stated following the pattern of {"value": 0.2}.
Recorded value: {"value": 0.375}
